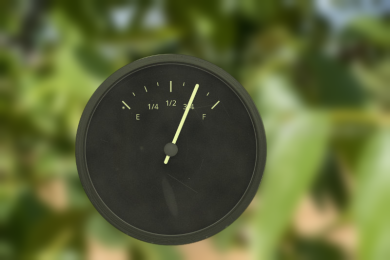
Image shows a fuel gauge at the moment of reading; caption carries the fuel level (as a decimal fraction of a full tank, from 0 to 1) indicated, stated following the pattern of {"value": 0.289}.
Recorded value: {"value": 0.75}
